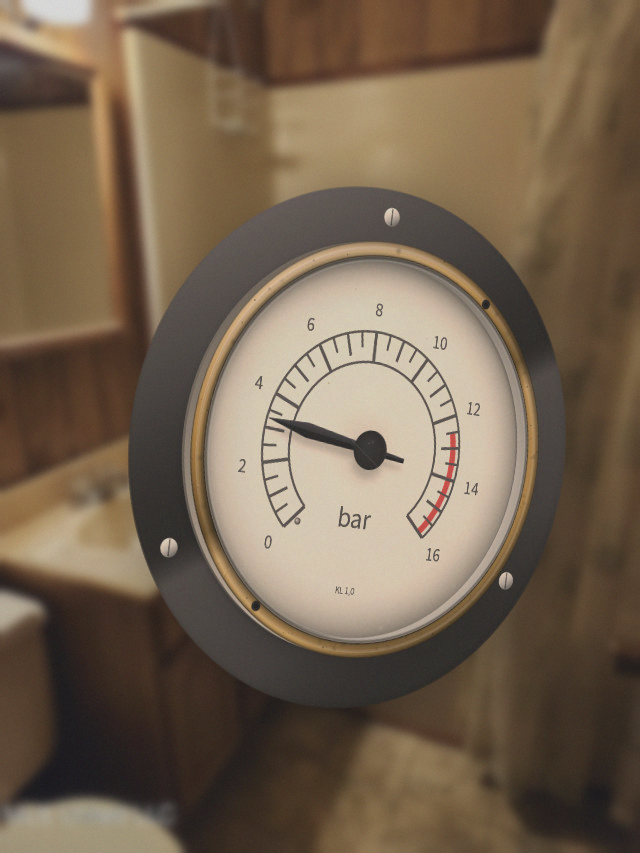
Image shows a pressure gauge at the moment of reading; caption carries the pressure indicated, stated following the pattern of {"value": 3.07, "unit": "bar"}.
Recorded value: {"value": 3.25, "unit": "bar"}
